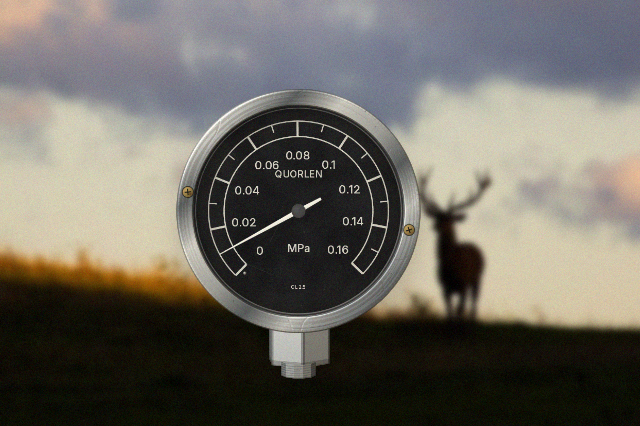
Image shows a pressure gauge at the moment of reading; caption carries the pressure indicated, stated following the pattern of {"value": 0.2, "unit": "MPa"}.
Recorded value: {"value": 0.01, "unit": "MPa"}
